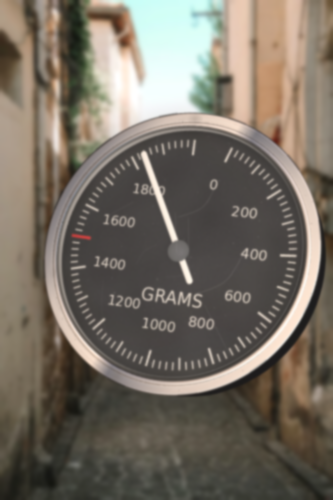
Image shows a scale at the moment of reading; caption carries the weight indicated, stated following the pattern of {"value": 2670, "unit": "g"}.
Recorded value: {"value": 1840, "unit": "g"}
